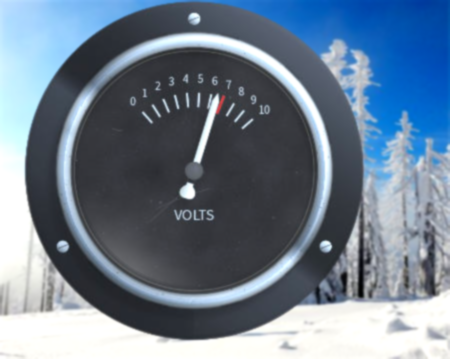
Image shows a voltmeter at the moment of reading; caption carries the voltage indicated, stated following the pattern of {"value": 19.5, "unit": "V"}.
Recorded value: {"value": 6.5, "unit": "V"}
